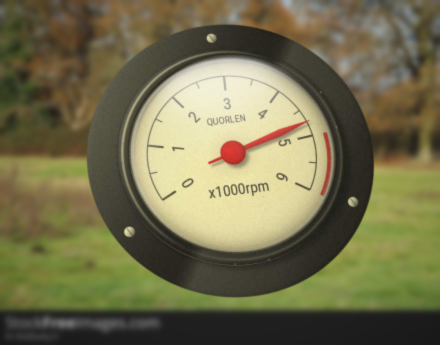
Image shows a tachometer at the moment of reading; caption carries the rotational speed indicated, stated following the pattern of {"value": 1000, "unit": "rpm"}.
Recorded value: {"value": 4750, "unit": "rpm"}
